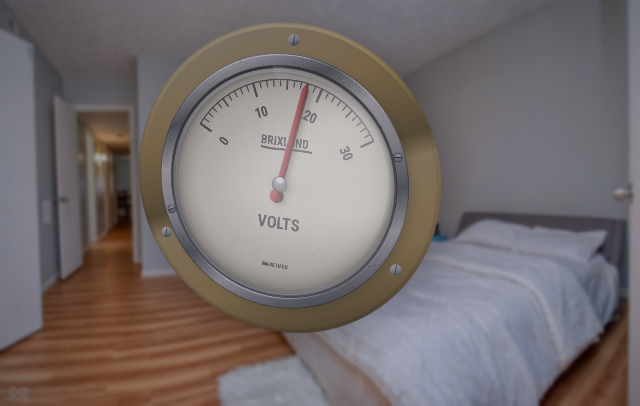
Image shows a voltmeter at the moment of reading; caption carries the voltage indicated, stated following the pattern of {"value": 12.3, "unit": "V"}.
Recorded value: {"value": 18, "unit": "V"}
